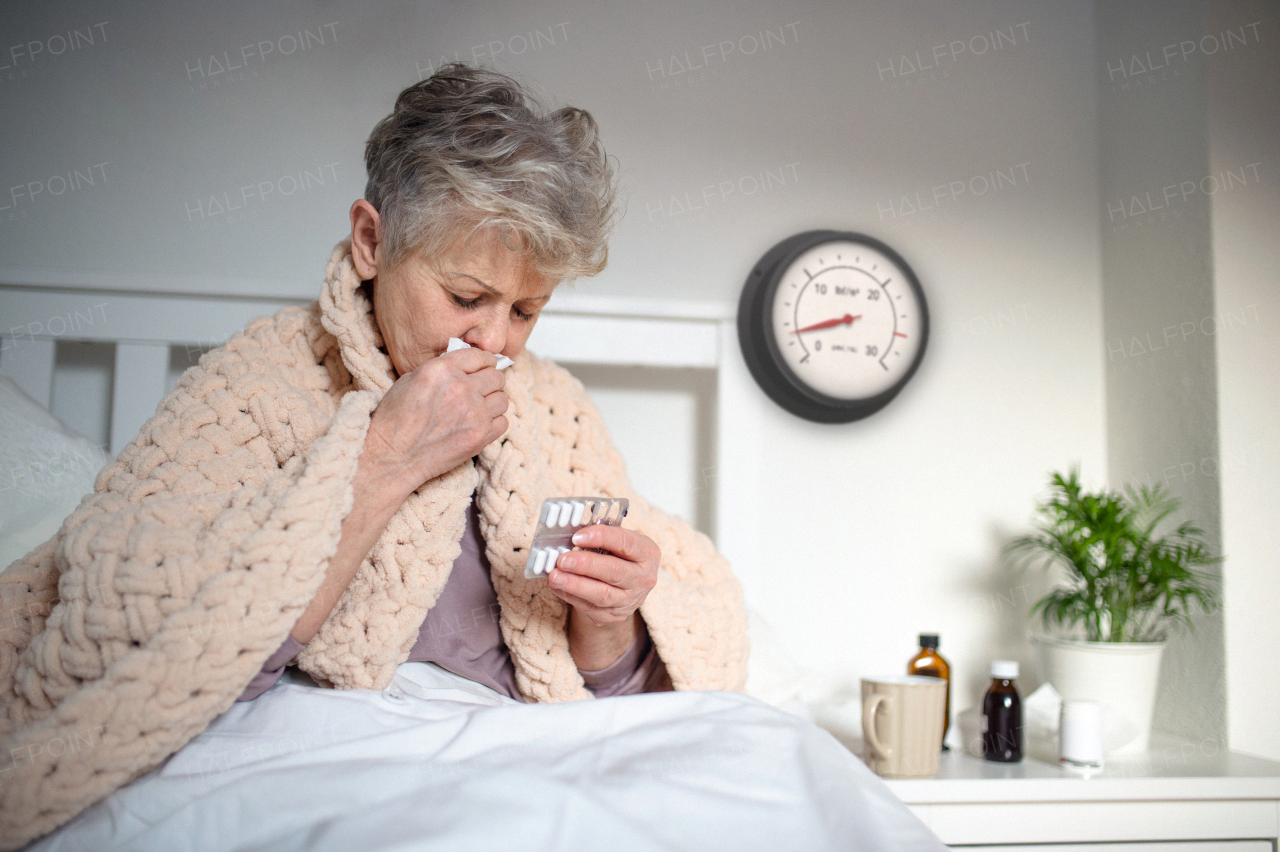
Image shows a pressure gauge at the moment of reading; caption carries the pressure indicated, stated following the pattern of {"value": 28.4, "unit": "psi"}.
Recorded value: {"value": 3, "unit": "psi"}
